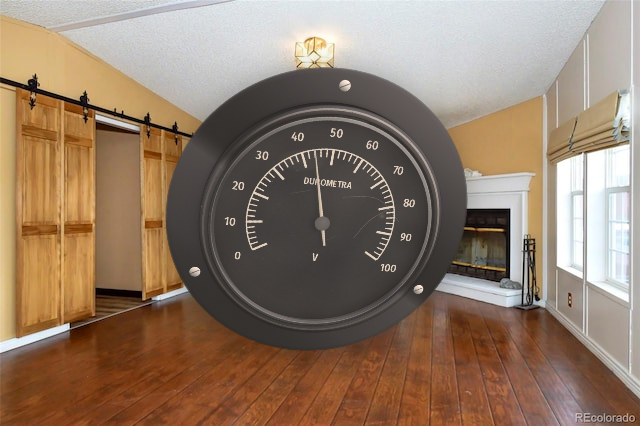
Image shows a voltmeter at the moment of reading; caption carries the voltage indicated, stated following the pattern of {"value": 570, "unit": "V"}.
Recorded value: {"value": 44, "unit": "V"}
